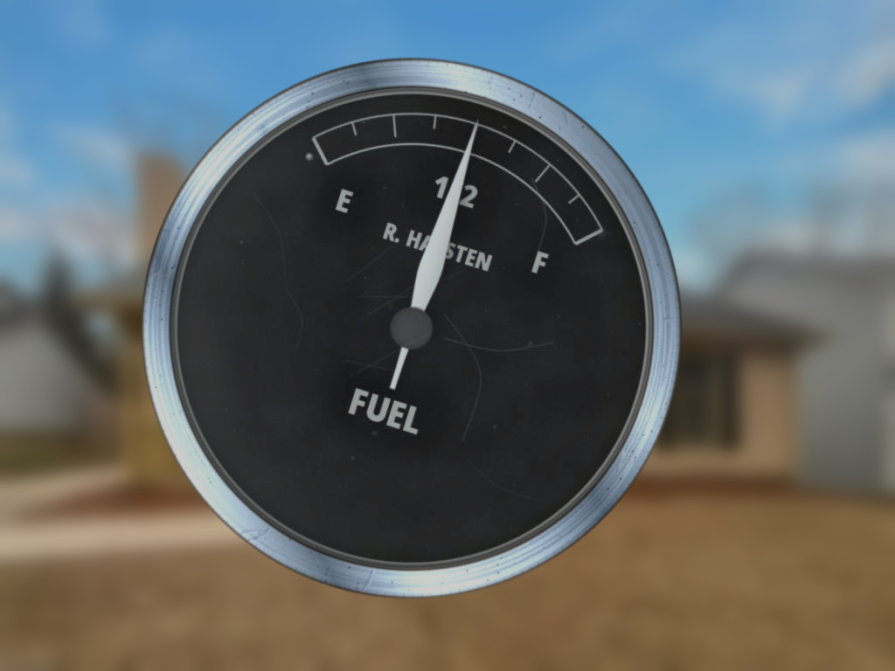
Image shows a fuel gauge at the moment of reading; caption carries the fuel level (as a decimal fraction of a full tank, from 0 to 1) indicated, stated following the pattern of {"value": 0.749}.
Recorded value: {"value": 0.5}
